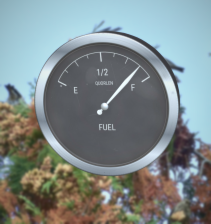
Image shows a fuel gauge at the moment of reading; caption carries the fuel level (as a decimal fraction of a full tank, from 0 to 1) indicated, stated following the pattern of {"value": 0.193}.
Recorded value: {"value": 0.875}
